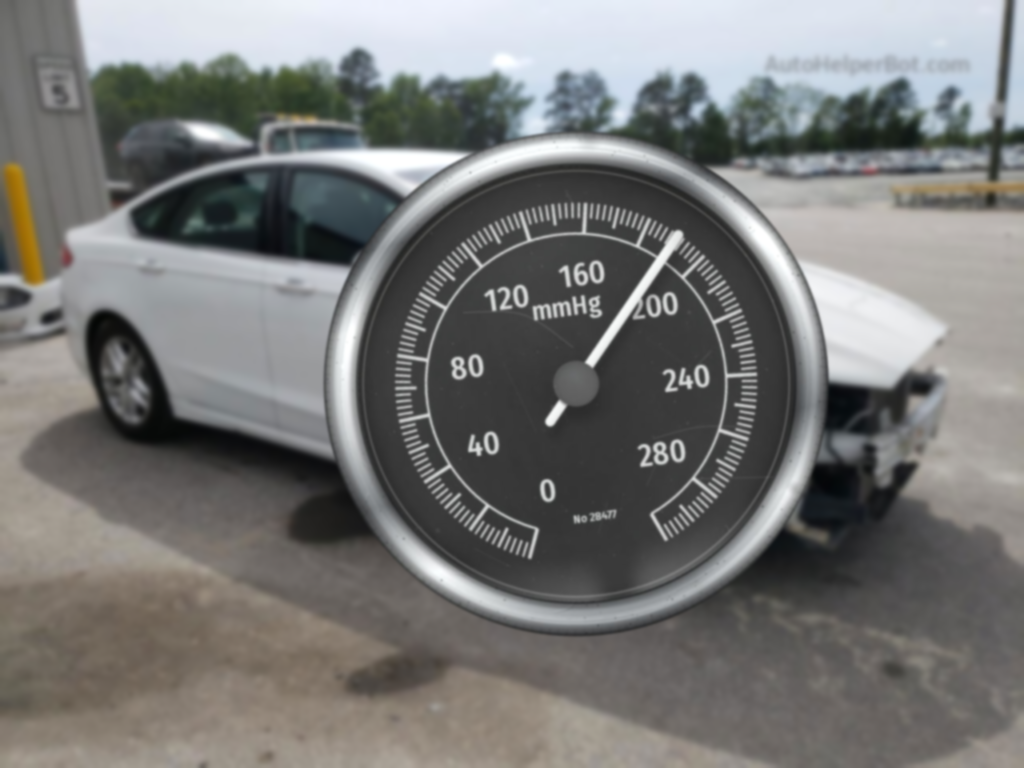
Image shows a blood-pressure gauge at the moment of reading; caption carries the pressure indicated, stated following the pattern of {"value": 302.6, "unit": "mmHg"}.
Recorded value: {"value": 190, "unit": "mmHg"}
